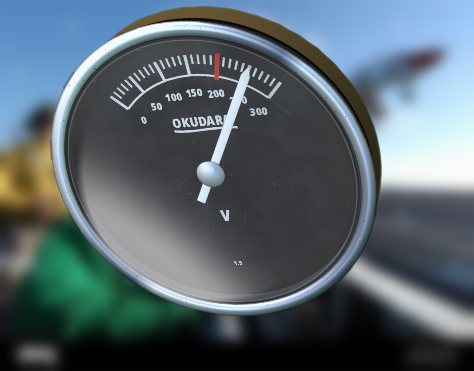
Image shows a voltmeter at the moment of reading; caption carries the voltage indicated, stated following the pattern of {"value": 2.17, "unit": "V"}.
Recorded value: {"value": 250, "unit": "V"}
